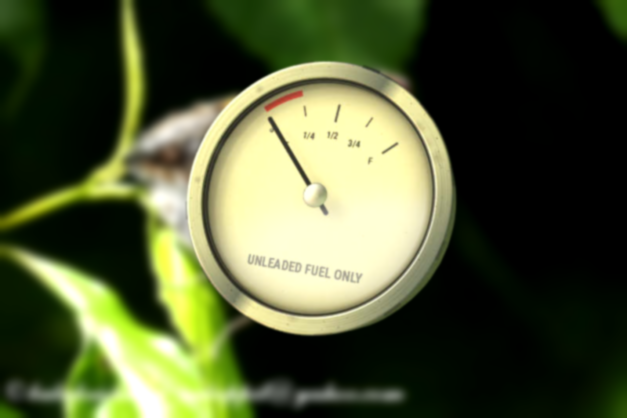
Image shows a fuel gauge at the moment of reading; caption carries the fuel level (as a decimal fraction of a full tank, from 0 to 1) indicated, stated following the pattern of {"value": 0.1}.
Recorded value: {"value": 0}
